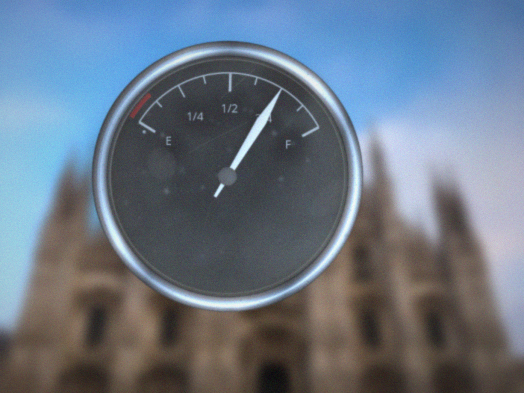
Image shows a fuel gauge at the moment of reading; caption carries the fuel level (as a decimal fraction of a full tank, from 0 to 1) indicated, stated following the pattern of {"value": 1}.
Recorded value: {"value": 0.75}
